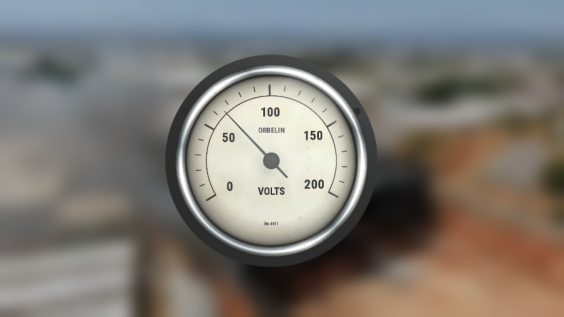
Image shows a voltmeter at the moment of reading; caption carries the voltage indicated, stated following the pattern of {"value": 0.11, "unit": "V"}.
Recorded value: {"value": 65, "unit": "V"}
